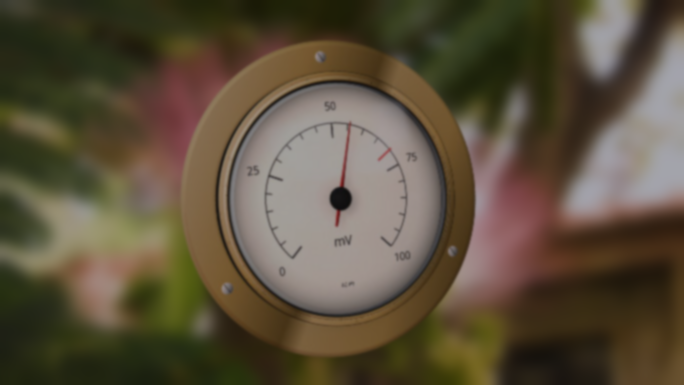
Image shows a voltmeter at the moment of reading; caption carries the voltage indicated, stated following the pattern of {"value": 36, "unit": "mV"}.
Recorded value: {"value": 55, "unit": "mV"}
